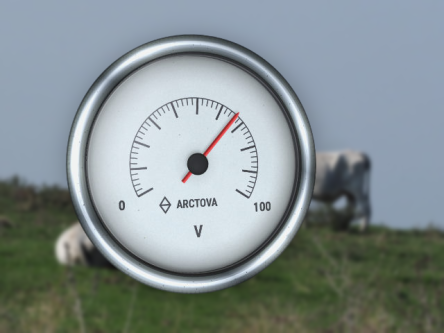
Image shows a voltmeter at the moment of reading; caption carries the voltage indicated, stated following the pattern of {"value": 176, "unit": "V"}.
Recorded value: {"value": 66, "unit": "V"}
